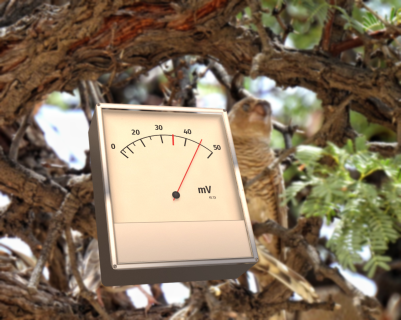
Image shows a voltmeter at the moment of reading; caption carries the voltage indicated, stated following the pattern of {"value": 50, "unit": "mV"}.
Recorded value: {"value": 45, "unit": "mV"}
